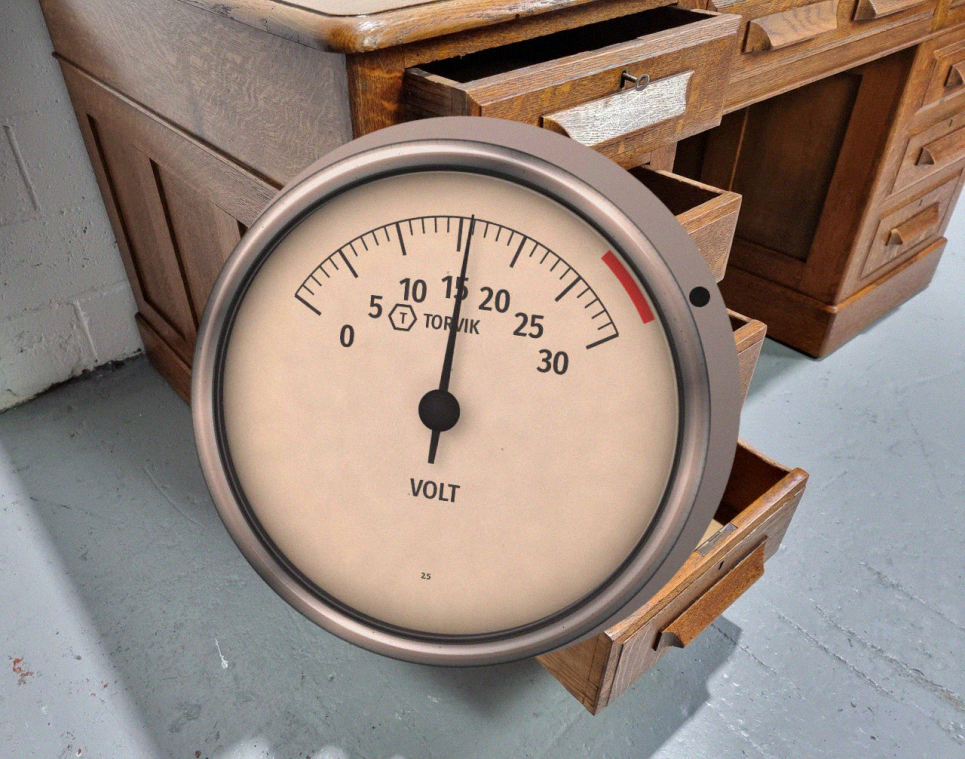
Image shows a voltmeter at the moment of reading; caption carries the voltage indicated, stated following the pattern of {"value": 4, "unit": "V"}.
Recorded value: {"value": 16, "unit": "V"}
